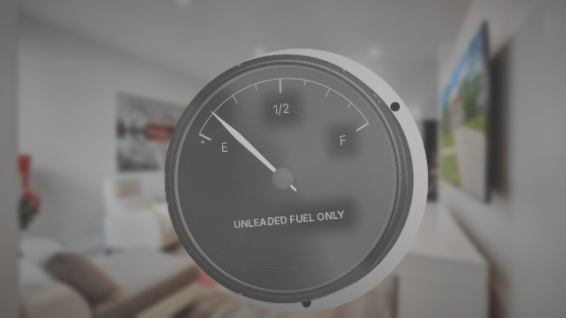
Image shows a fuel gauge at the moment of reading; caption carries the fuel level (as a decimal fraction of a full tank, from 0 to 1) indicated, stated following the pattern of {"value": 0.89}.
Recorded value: {"value": 0.125}
